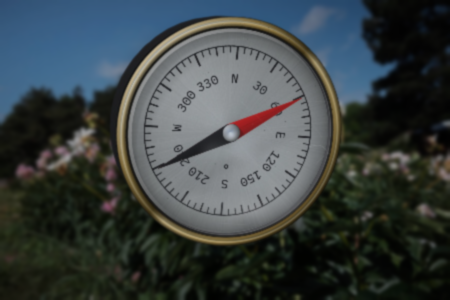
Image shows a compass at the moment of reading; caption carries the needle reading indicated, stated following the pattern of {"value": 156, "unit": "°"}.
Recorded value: {"value": 60, "unit": "°"}
